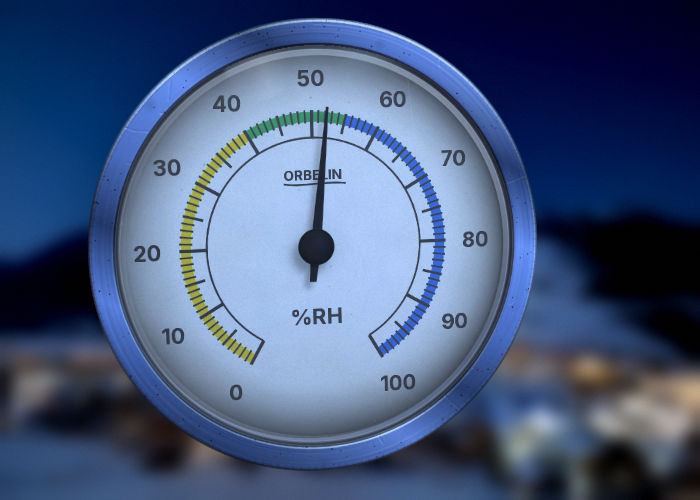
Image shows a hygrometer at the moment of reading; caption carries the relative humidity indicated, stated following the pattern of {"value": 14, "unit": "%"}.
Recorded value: {"value": 52, "unit": "%"}
